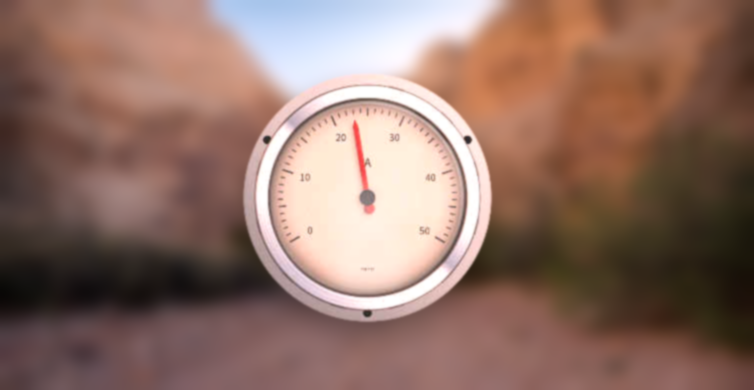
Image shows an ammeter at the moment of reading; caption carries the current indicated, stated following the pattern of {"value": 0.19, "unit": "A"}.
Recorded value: {"value": 23, "unit": "A"}
